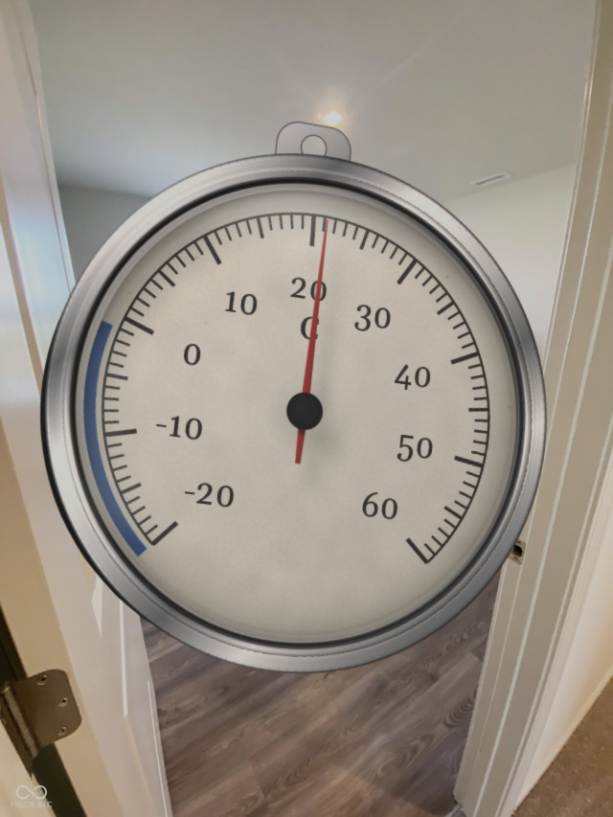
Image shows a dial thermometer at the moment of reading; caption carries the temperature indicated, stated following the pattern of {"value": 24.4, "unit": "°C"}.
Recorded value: {"value": 21, "unit": "°C"}
